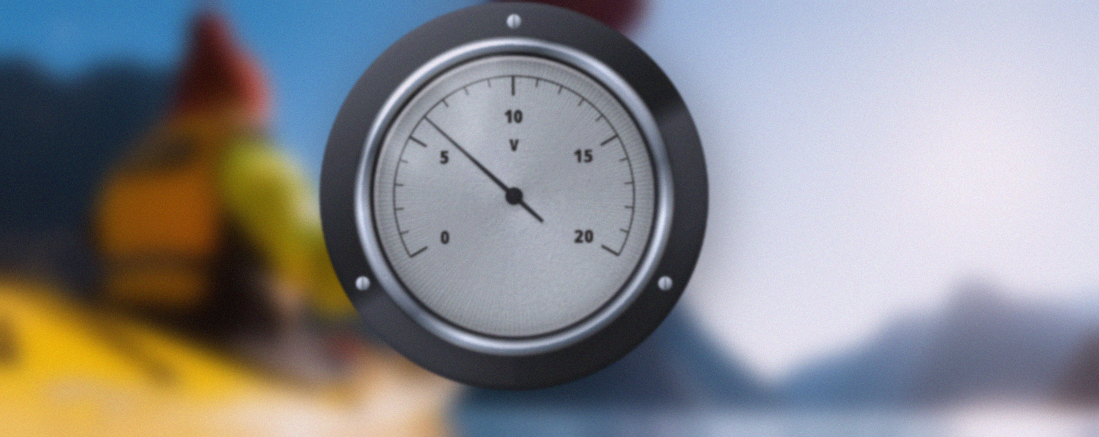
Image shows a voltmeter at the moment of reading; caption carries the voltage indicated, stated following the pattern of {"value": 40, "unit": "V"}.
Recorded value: {"value": 6, "unit": "V"}
